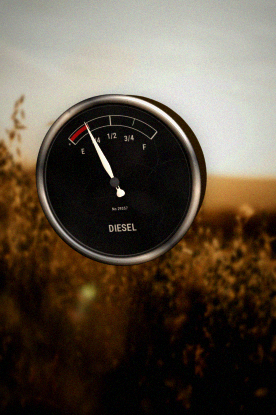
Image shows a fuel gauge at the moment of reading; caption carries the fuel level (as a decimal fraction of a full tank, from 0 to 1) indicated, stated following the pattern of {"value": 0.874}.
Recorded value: {"value": 0.25}
